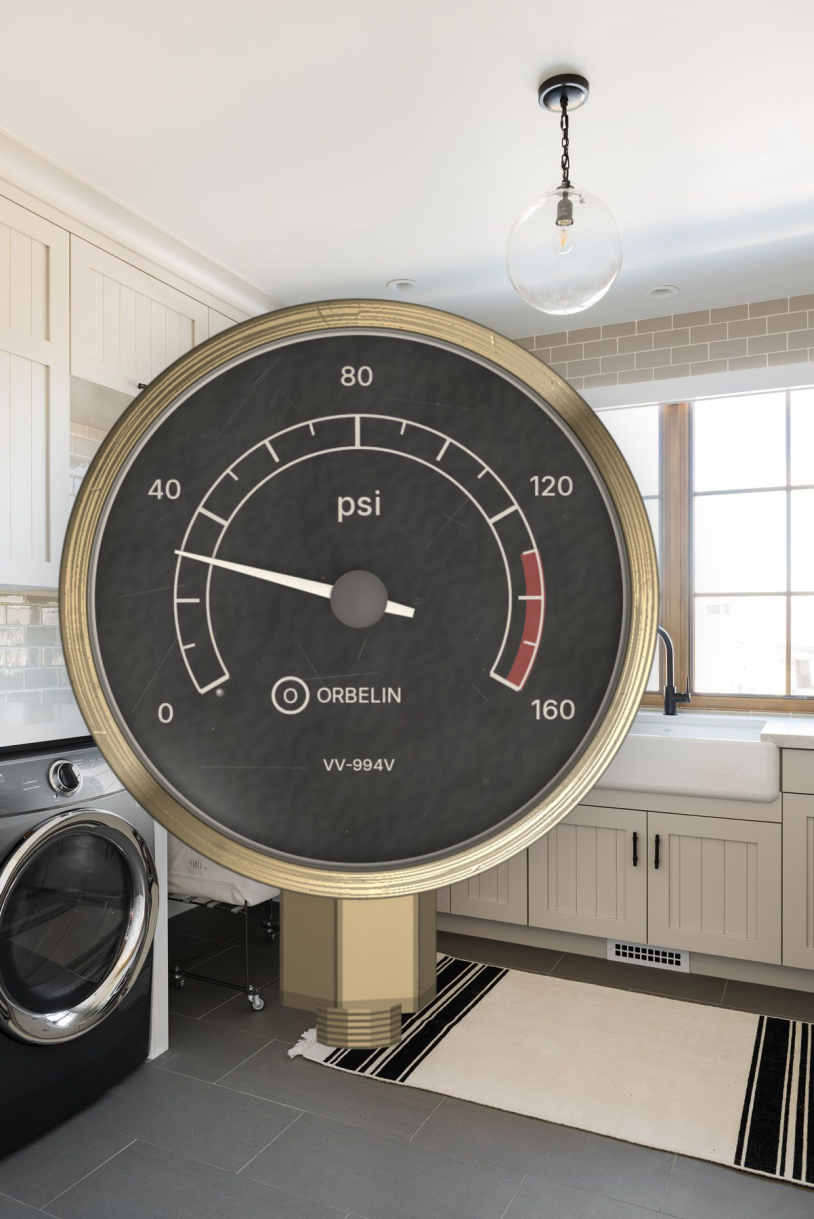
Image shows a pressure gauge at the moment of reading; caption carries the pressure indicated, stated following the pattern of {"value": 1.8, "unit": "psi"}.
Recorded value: {"value": 30, "unit": "psi"}
